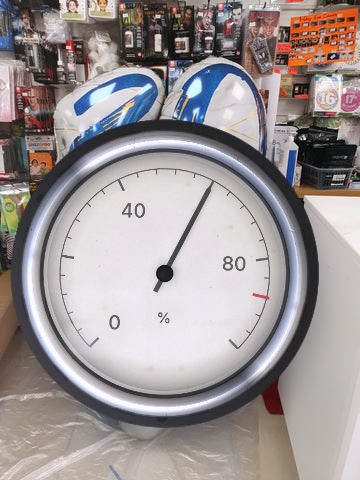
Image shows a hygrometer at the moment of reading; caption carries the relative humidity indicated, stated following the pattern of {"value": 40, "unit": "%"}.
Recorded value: {"value": 60, "unit": "%"}
